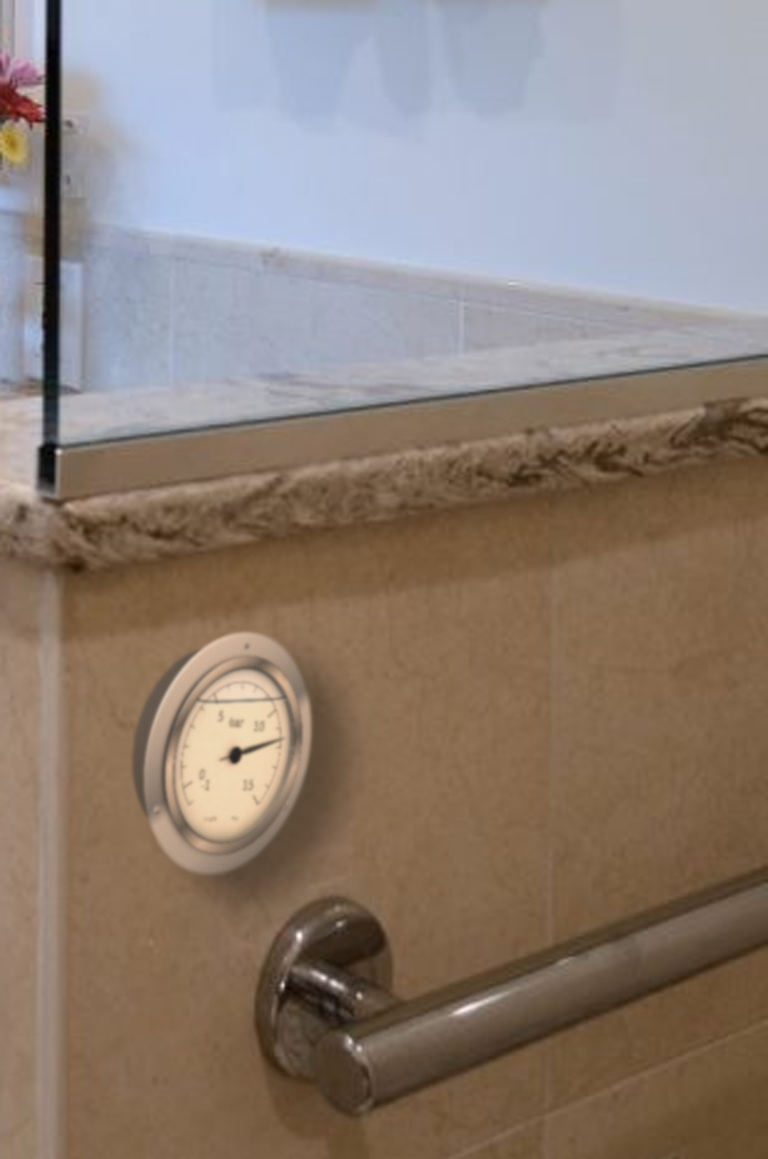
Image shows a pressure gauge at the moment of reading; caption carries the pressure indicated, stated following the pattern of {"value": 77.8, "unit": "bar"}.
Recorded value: {"value": 11.5, "unit": "bar"}
